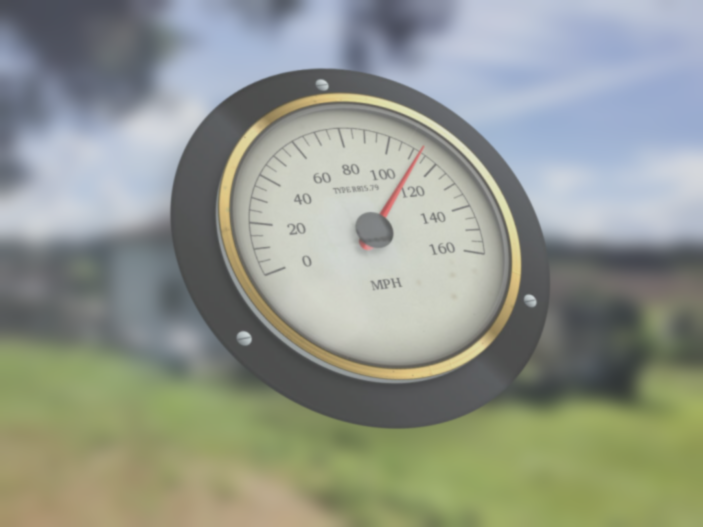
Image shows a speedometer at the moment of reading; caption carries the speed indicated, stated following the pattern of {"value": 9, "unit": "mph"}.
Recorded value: {"value": 112.5, "unit": "mph"}
